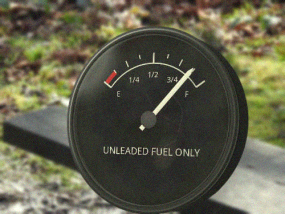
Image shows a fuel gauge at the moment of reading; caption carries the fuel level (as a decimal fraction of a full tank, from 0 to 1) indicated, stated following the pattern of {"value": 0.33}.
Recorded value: {"value": 0.875}
